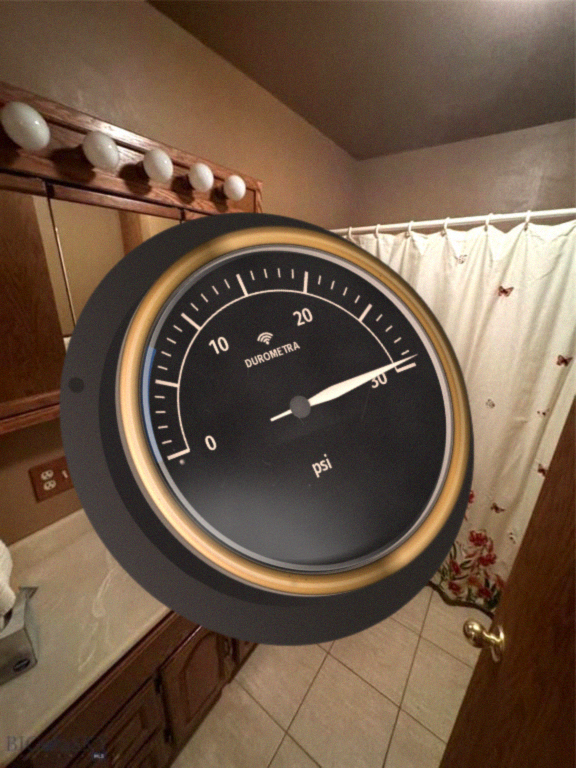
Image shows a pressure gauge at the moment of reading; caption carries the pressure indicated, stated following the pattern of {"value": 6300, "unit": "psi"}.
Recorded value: {"value": 29.5, "unit": "psi"}
